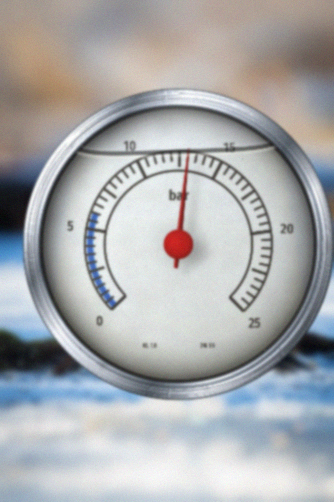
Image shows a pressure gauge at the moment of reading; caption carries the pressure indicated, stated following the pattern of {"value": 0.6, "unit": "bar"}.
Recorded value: {"value": 13, "unit": "bar"}
